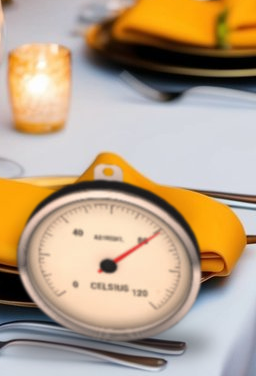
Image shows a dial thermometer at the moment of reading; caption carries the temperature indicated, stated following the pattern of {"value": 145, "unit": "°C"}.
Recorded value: {"value": 80, "unit": "°C"}
